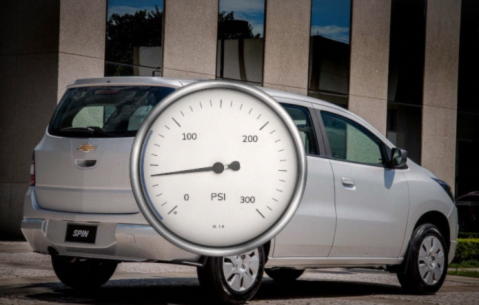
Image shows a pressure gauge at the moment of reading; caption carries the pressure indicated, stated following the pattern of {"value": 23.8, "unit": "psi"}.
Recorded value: {"value": 40, "unit": "psi"}
